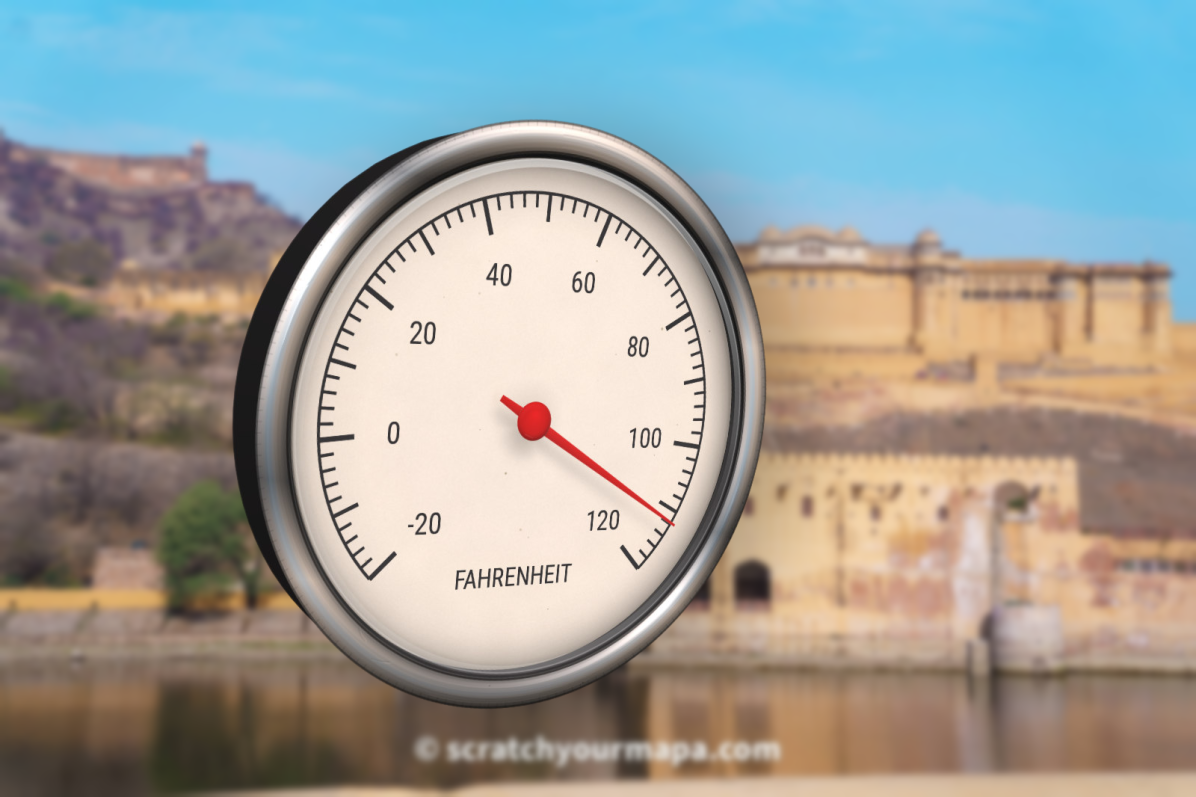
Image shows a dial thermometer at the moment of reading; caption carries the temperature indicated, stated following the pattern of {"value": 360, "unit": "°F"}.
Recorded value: {"value": 112, "unit": "°F"}
